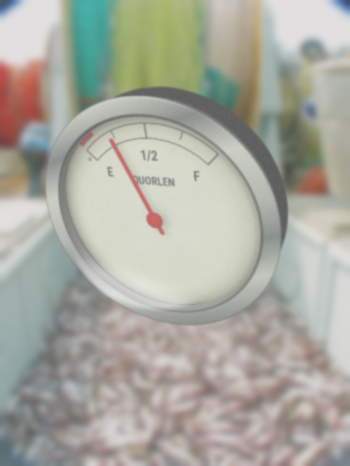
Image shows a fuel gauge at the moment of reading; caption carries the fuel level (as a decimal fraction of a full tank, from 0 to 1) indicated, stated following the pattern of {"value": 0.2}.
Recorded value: {"value": 0.25}
